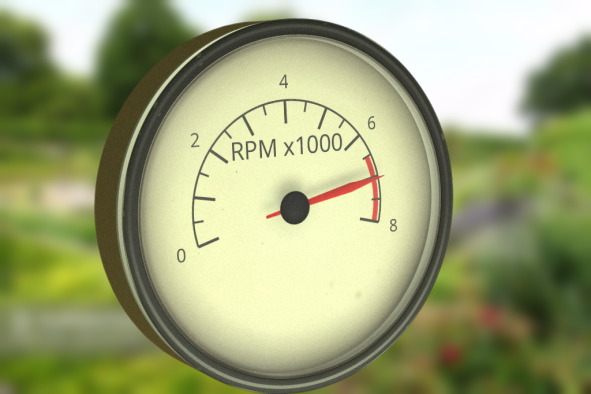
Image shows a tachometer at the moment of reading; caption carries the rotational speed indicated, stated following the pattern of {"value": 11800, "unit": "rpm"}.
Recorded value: {"value": 7000, "unit": "rpm"}
